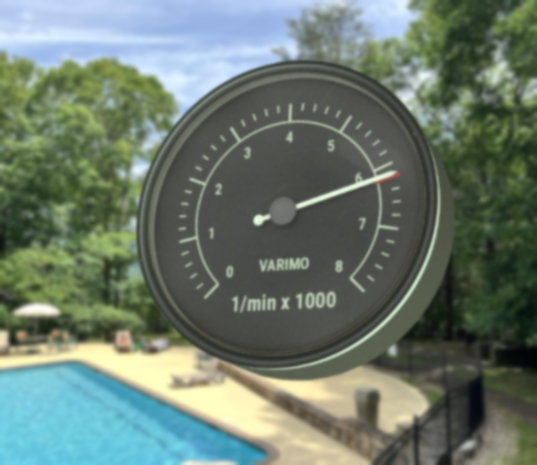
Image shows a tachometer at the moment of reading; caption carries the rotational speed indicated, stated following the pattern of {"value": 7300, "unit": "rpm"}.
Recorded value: {"value": 6200, "unit": "rpm"}
